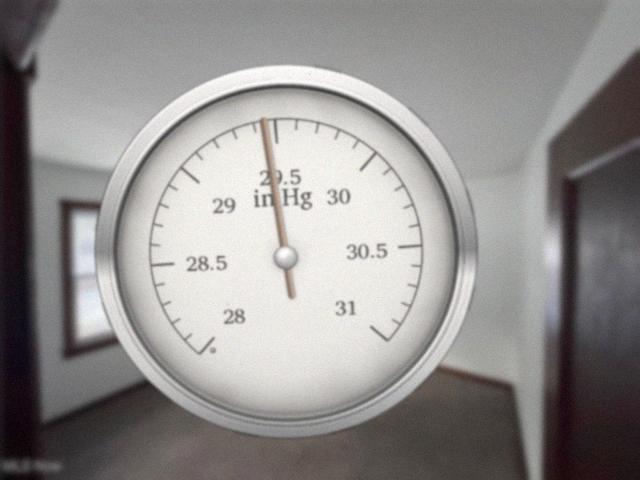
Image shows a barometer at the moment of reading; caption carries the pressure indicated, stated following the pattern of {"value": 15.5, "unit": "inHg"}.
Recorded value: {"value": 29.45, "unit": "inHg"}
